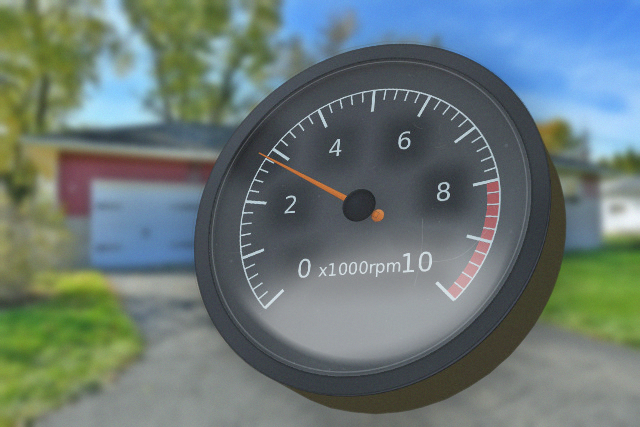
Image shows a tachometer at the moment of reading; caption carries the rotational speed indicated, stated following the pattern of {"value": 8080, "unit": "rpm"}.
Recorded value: {"value": 2800, "unit": "rpm"}
